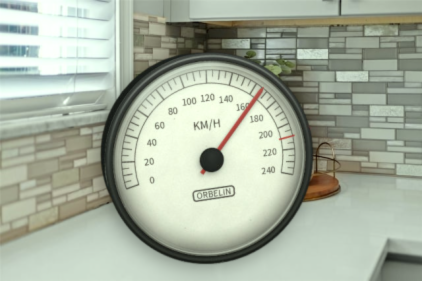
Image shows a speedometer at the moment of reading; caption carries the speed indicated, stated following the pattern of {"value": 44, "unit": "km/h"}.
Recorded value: {"value": 165, "unit": "km/h"}
